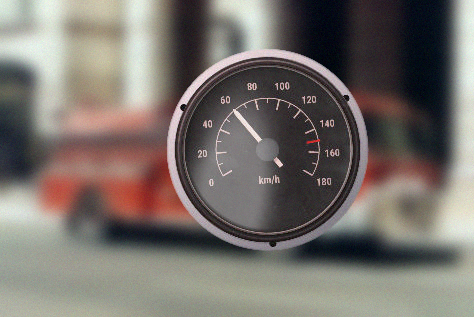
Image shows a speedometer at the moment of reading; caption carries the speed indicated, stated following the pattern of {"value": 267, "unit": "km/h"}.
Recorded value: {"value": 60, "unit": "km/h"}
